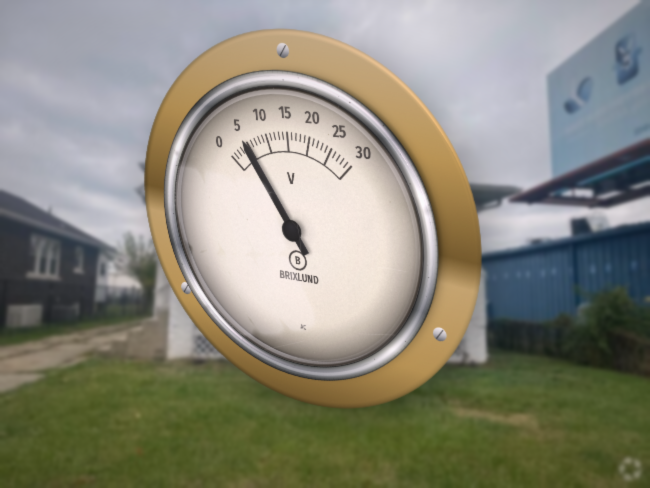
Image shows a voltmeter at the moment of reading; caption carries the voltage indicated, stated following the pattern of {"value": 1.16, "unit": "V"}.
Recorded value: {"value": 5, "unit": "V"}
